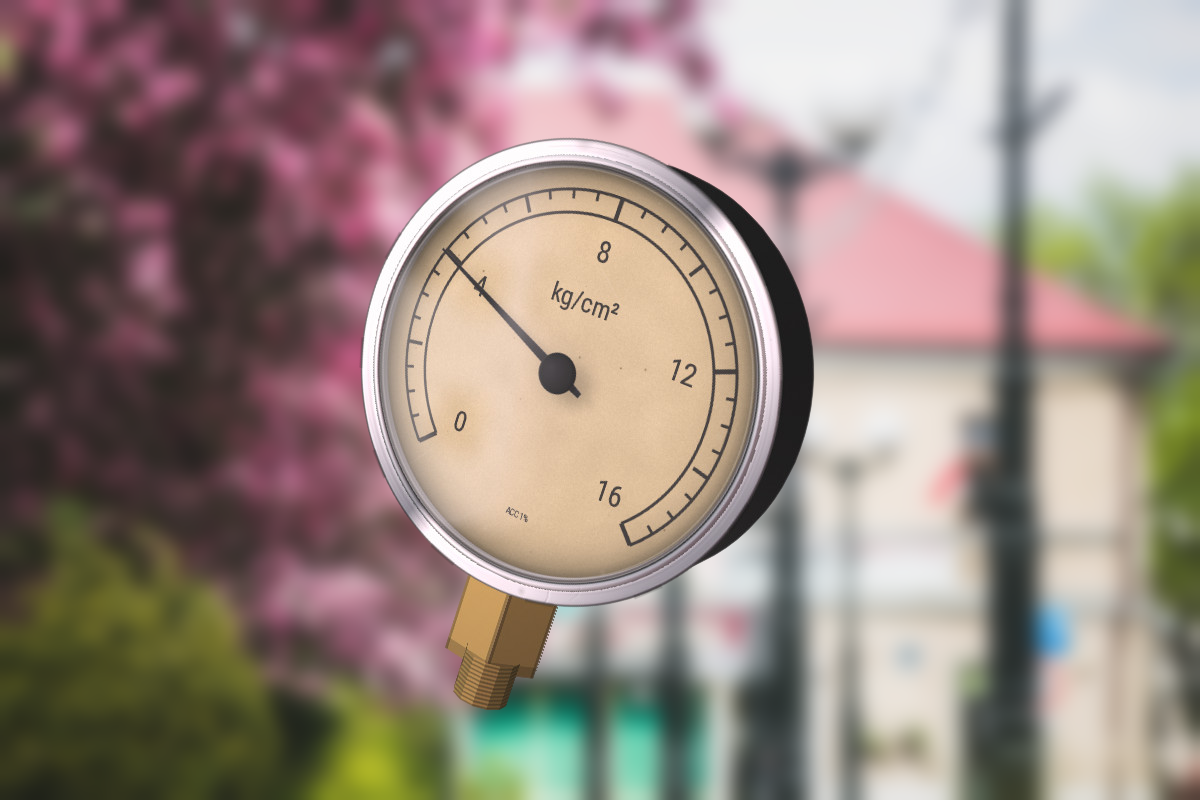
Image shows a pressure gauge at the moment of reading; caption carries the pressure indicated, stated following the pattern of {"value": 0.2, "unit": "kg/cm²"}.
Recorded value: {"value": 4, "unit": "kg/cm²"}
